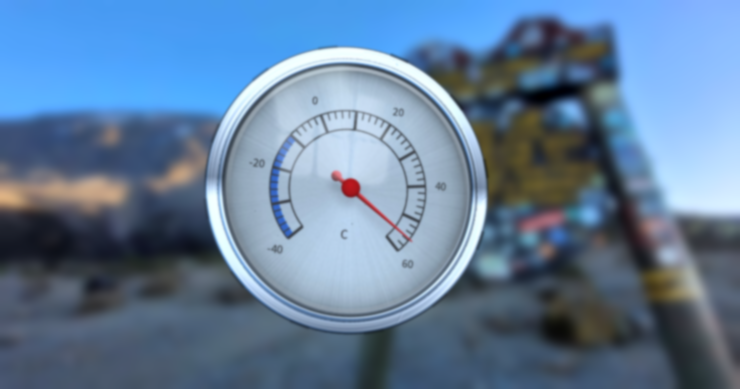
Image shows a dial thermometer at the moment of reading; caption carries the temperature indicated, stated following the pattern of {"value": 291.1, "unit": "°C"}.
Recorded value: {"value": 56, "unit": "°C"}
